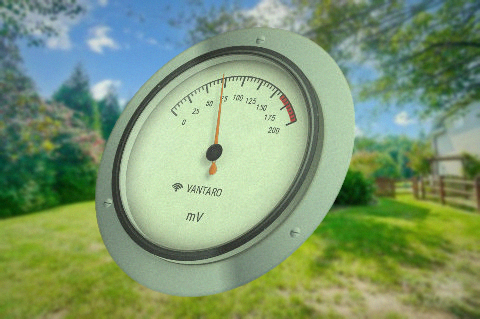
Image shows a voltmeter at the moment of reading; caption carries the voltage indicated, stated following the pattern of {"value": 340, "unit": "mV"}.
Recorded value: {"value": 75, "unit": "mV"}
